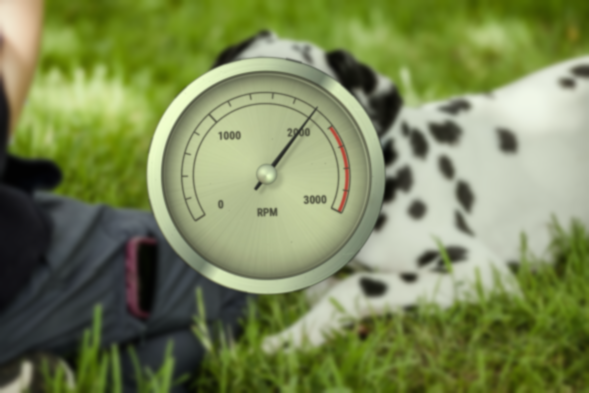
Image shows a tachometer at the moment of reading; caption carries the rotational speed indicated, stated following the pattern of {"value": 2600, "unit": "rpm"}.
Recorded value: {"value": 2000, "unit": "rpm"}
